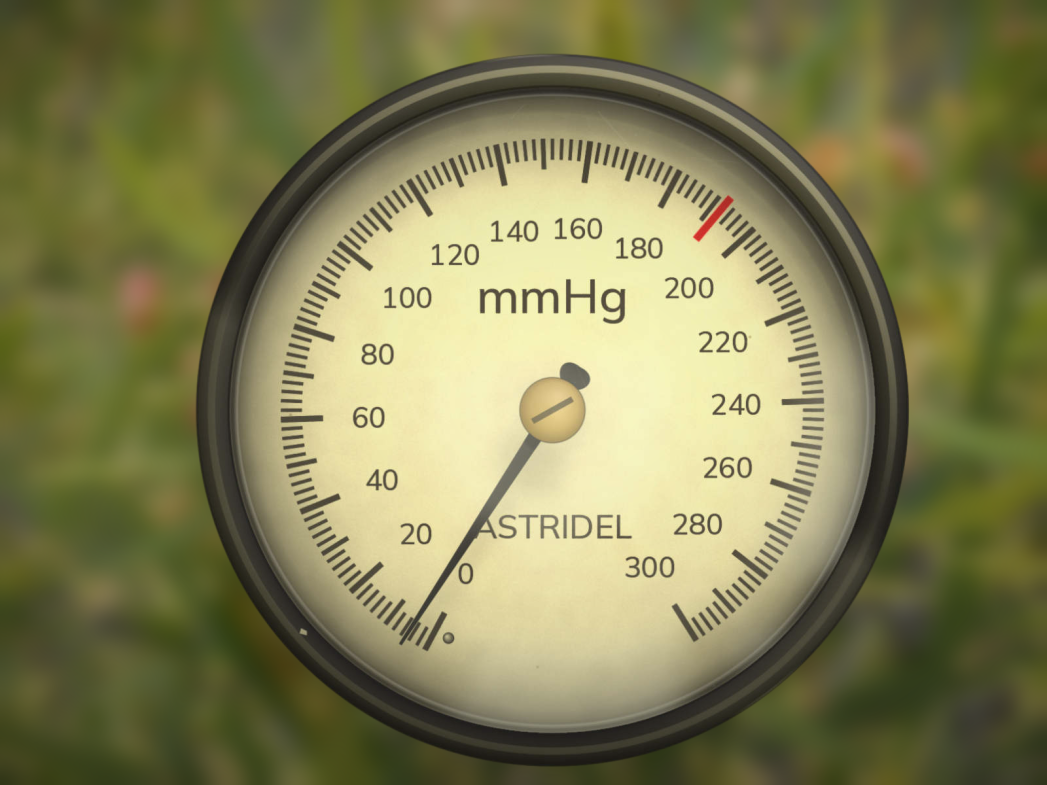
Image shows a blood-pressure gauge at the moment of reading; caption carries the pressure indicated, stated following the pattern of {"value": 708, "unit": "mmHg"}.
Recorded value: {"value": 5, "unit": "mmHg"}
